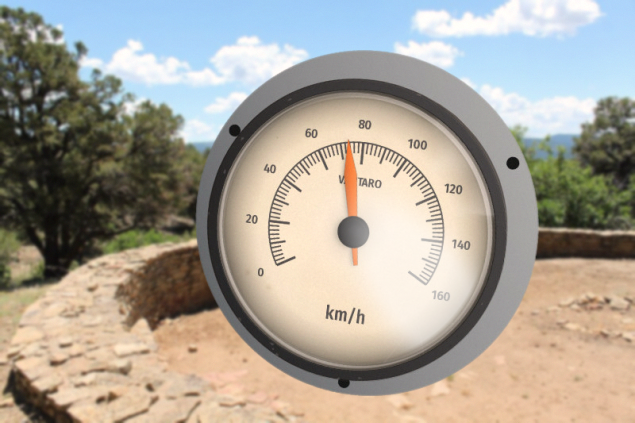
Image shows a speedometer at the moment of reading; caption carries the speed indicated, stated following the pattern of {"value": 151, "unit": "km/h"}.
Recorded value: {"value": 74, "unit": "km/h"}
